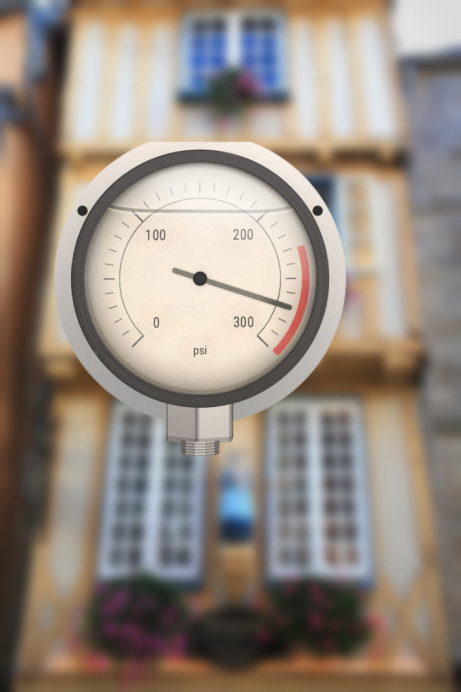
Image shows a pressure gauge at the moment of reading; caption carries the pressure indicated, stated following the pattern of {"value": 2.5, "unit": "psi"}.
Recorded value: {"value": 270, "unit": "psi"}
